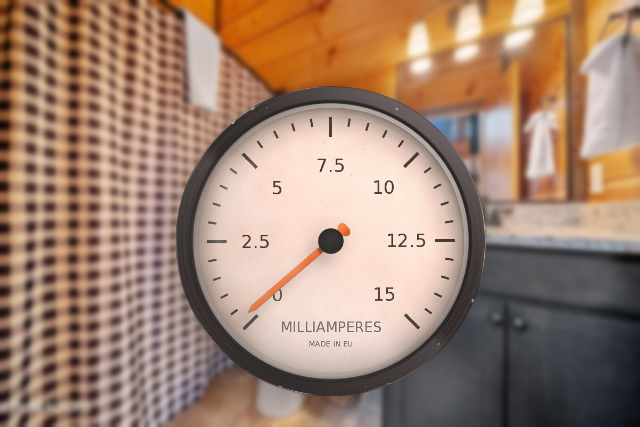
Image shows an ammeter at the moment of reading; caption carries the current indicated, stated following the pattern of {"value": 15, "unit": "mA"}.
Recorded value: {"value": 0.25, "unit": "mA"}
